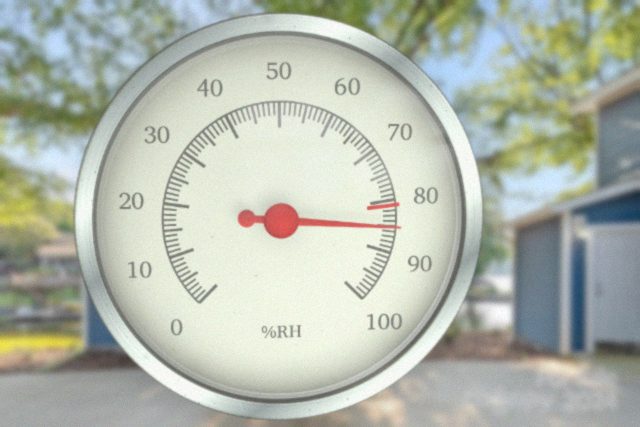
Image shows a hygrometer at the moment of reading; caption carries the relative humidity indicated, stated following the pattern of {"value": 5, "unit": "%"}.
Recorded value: {"value": 85, "unit": "%"}
